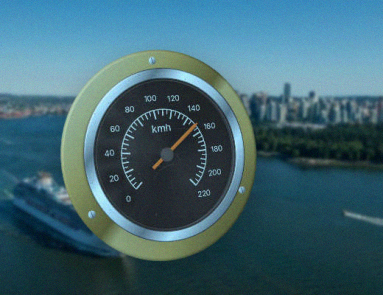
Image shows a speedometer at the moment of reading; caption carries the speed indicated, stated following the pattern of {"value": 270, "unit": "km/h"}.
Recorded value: {"value": 150, "unit": "km/h"}
